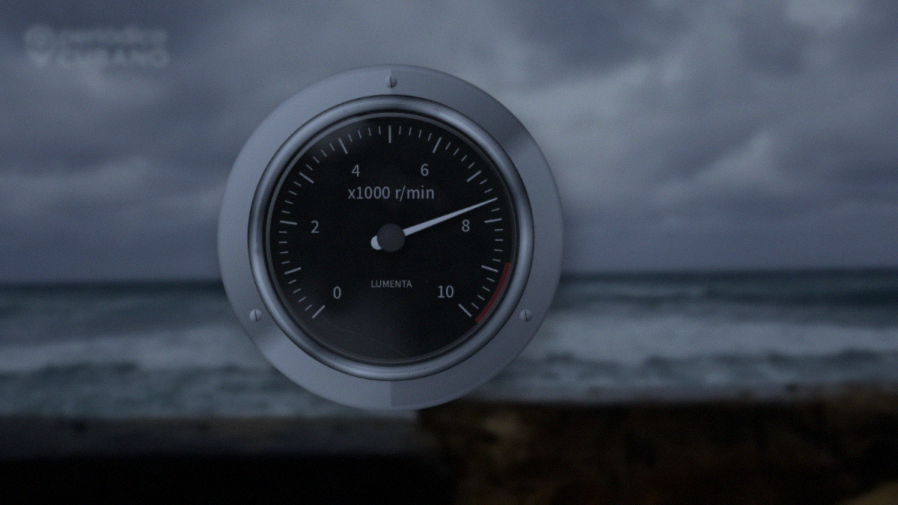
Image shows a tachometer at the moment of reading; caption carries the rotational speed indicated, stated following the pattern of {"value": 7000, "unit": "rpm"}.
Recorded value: {"value": 7600, "unit": "rpm"}
